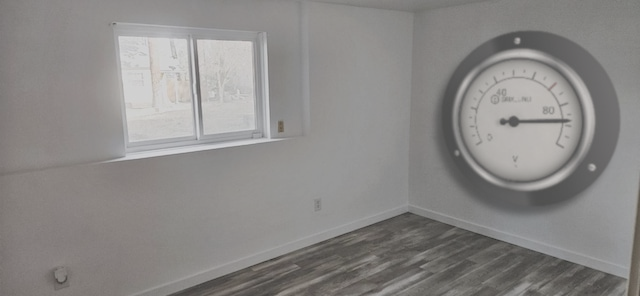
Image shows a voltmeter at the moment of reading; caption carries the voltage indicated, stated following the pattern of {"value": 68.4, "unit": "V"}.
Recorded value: {"value": 87.5, "unit": "V"}
